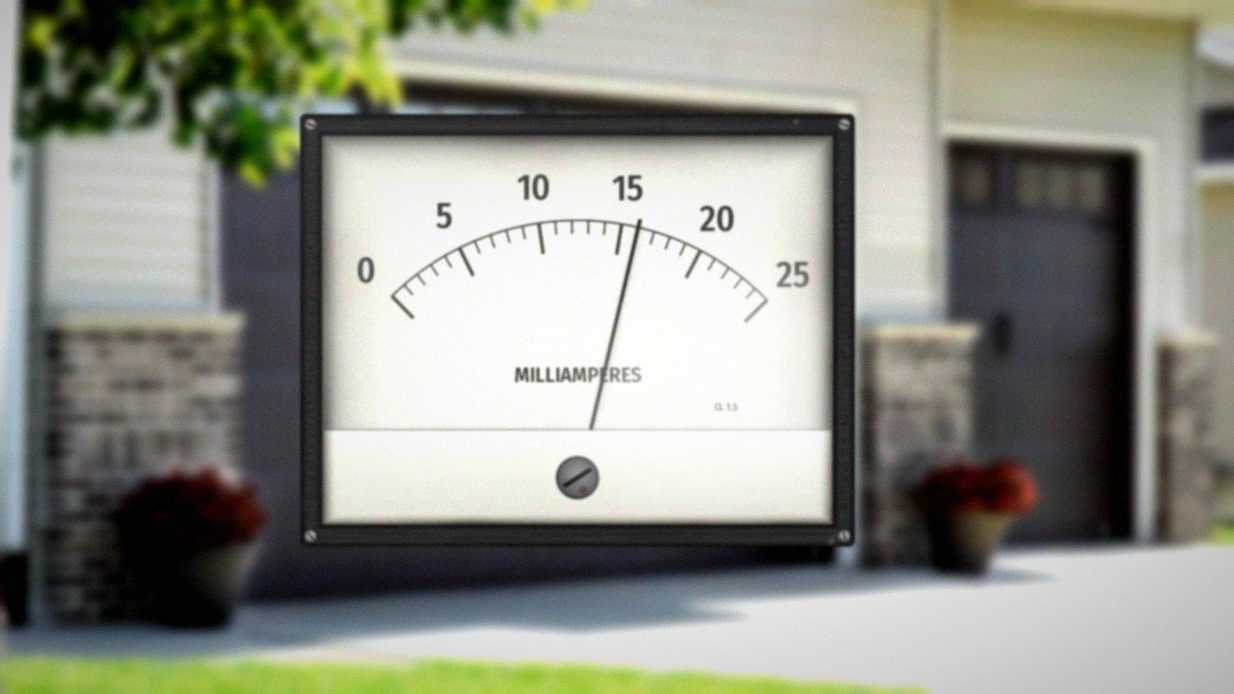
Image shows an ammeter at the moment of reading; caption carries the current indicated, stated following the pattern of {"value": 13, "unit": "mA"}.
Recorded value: {"value": 16, "unit": "mA"}
